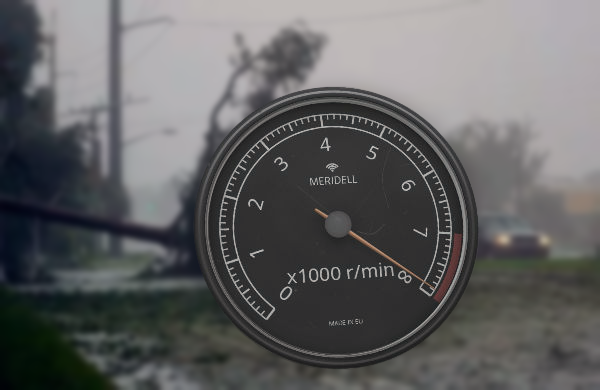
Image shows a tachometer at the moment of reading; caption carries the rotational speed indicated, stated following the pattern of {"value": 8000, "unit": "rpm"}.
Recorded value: {"value": 7900, "unit": "rpm"}
